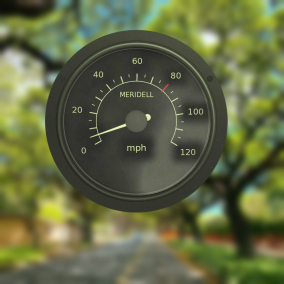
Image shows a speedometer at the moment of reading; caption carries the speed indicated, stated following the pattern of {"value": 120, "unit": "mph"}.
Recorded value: {"value": 5, "unit": "mph"}
